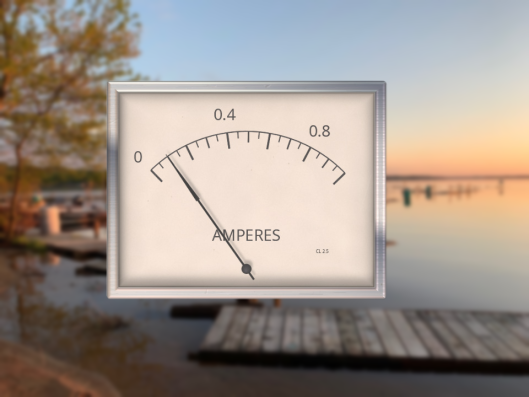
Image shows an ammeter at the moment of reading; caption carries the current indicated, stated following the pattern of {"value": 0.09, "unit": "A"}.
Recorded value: {"value": 0.1, "unit": "A"}
